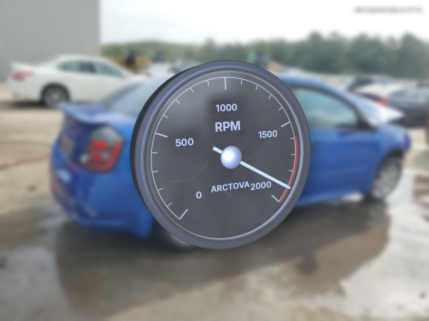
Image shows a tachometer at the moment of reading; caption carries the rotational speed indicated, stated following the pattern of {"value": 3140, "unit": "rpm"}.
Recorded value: {"value": 1900, "unit": "rpm"}
